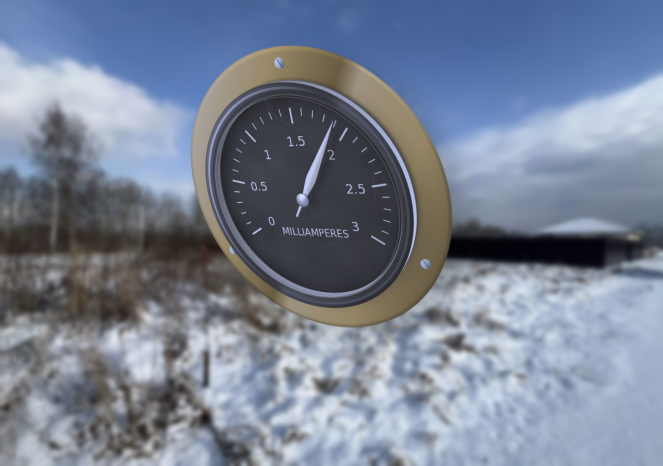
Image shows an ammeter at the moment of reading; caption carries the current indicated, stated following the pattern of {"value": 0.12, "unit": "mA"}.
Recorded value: {"value": 1.9, "unit": "mA"}
